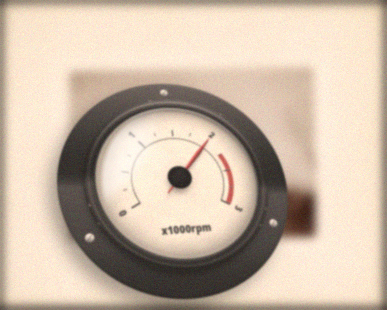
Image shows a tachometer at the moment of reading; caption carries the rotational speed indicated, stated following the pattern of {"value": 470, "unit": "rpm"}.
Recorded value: {"value": 2000, "unit": "rpm"}
